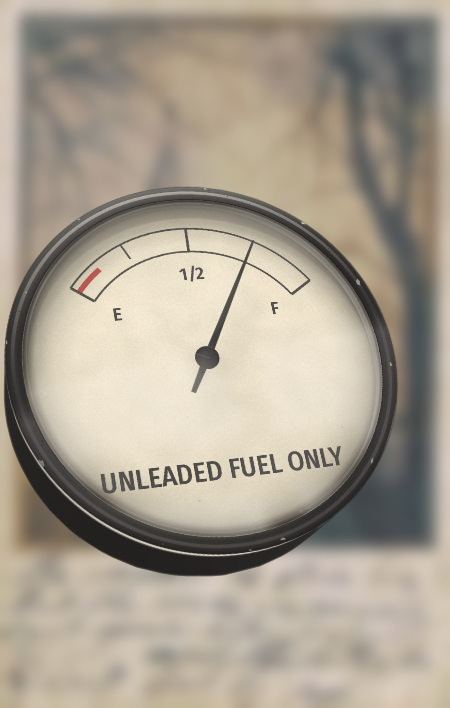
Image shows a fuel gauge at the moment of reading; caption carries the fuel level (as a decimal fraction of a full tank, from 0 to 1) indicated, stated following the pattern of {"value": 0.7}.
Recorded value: {"value": 0.75}
